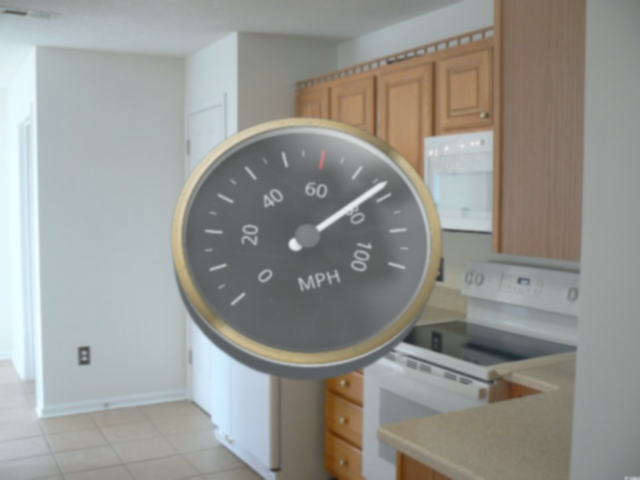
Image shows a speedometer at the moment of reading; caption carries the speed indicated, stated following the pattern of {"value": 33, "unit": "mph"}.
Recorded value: {"value": 77.5, "unit": "mph"}
